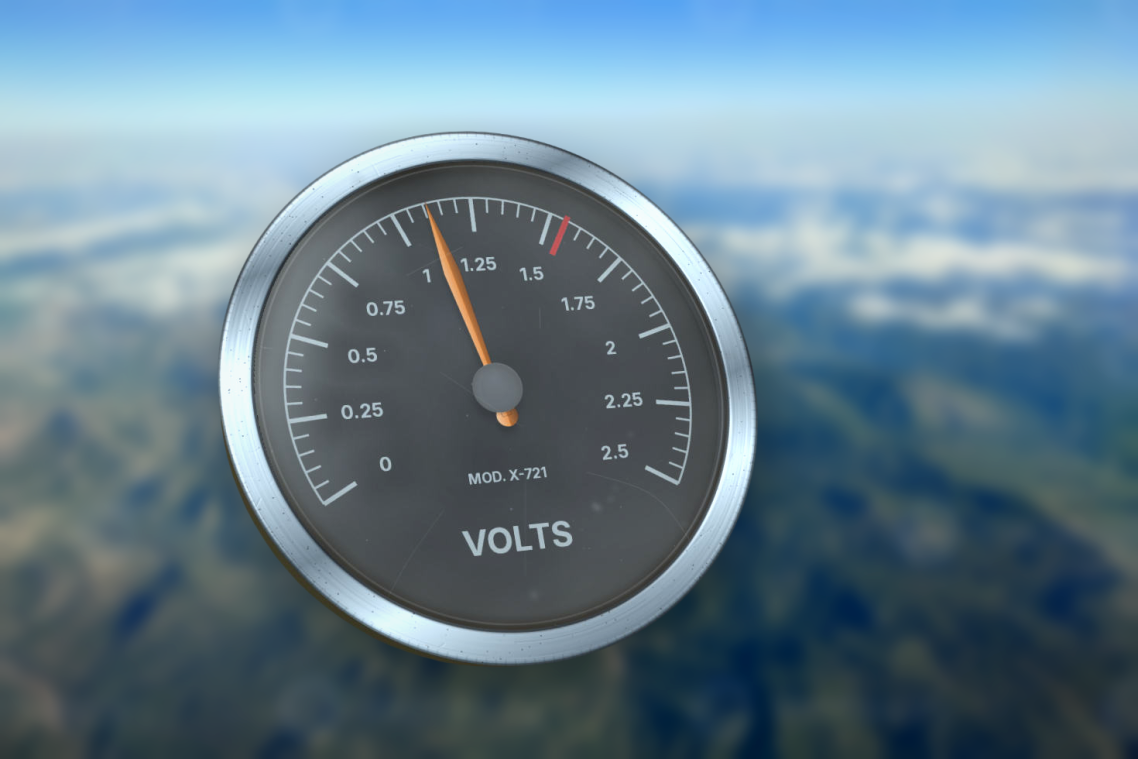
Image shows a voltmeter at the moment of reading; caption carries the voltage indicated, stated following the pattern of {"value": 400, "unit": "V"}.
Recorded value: {"value": 1.1, "unit": "V"}
